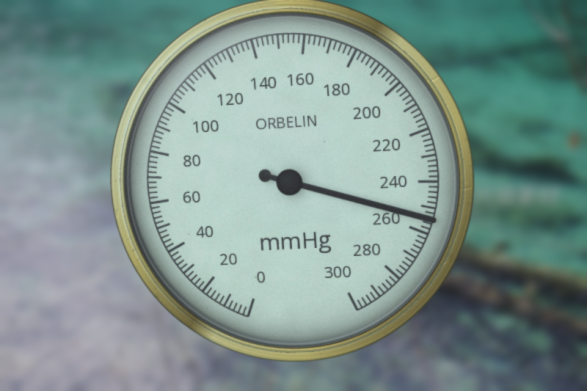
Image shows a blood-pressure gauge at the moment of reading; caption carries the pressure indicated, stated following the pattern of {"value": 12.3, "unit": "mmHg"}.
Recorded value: {"value": 254, "unit": "mmHg"}
